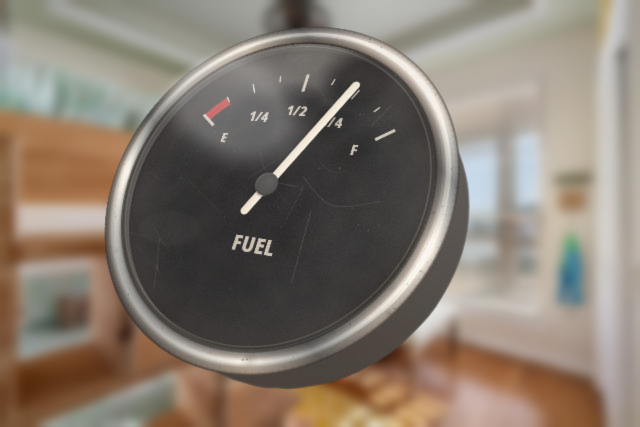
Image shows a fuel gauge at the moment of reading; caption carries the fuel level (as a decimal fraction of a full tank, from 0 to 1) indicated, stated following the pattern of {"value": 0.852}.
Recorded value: {"value": 0.75}
